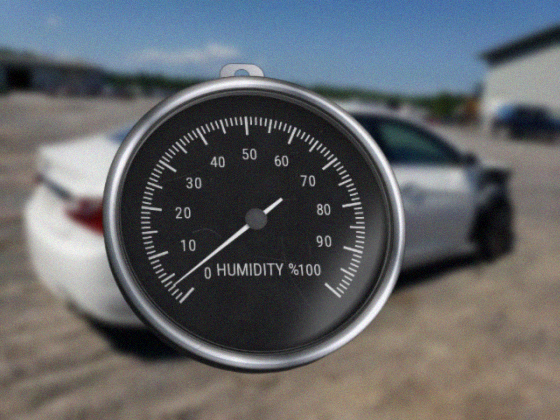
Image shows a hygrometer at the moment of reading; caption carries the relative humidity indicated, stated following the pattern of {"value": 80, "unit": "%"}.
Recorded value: {"value": 3, "unit": "%"}
